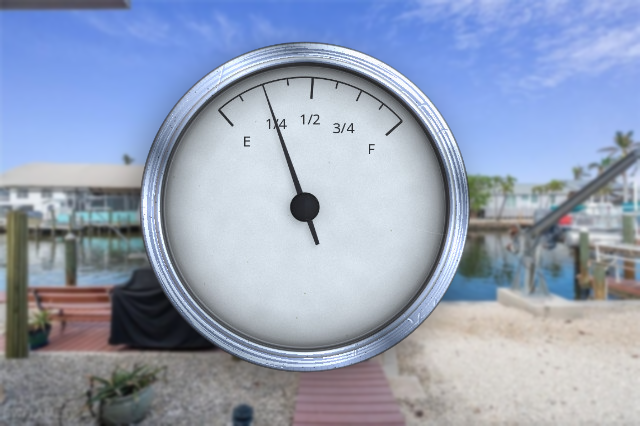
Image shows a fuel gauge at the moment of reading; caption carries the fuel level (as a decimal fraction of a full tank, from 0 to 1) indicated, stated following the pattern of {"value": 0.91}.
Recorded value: {"value": 0.25}
